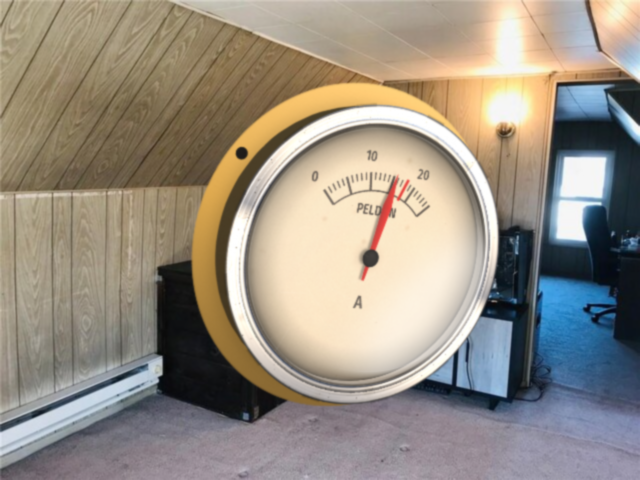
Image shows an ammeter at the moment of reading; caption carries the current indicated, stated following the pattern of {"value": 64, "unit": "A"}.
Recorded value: {"value": 15, "unit": "A"}
